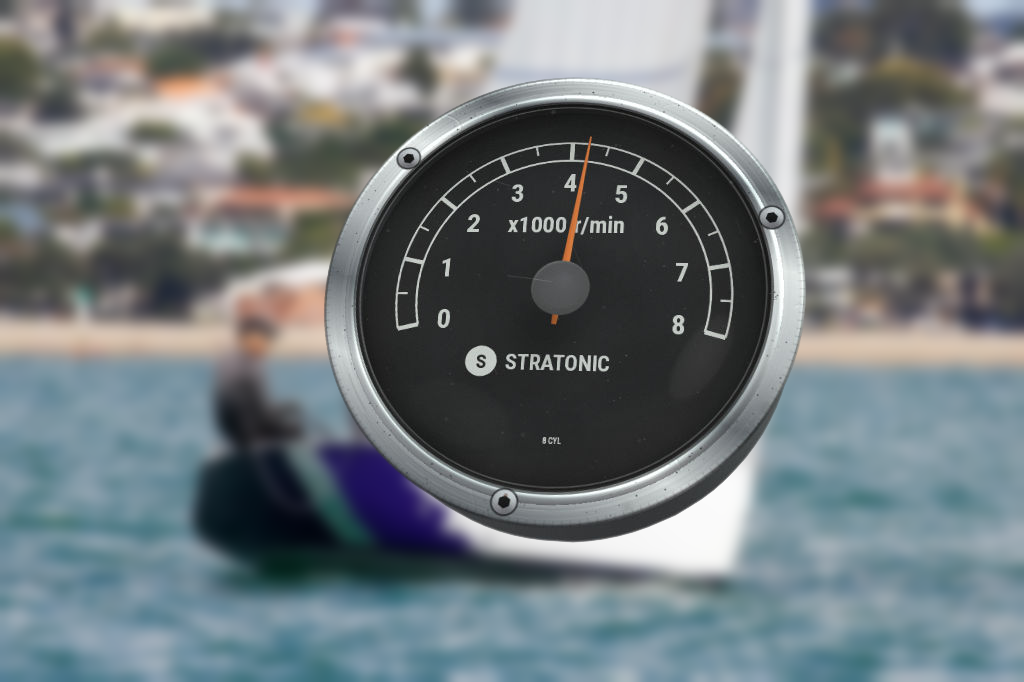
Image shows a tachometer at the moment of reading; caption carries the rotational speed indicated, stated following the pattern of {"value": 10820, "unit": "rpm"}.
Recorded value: {"value": 4250, "unit": "rpm"}
